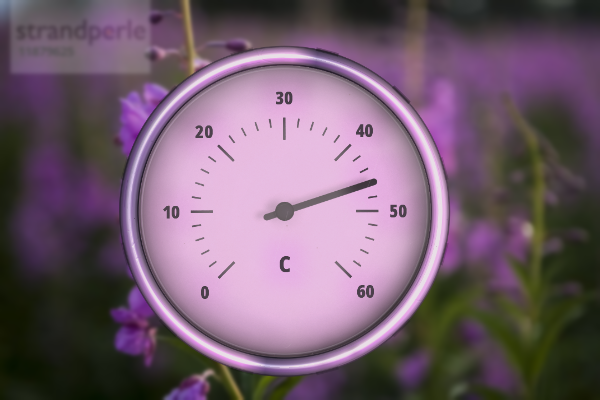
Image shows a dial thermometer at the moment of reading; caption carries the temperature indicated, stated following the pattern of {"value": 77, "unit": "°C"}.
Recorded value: {"value": 46, "unit": "°C"}
